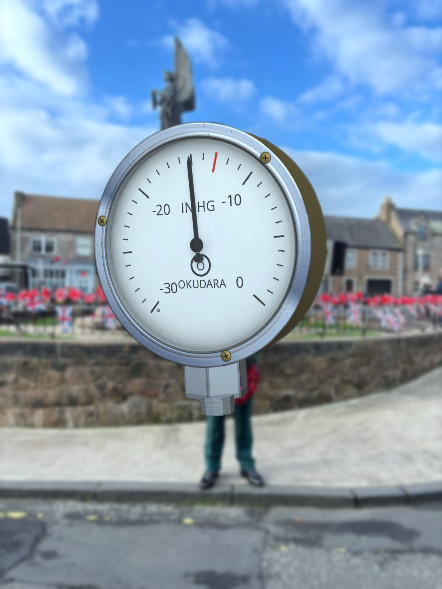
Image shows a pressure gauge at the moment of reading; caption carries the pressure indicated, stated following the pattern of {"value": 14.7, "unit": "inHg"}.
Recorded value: {"value": -15, "unit": "inHg"}
